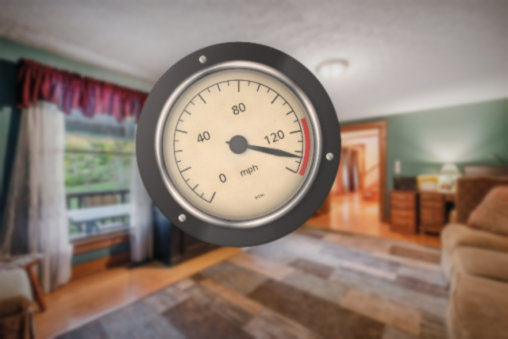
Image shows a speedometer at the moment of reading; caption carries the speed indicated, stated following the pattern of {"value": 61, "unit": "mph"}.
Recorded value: {"value": 132.5, "unit": "mph"}
